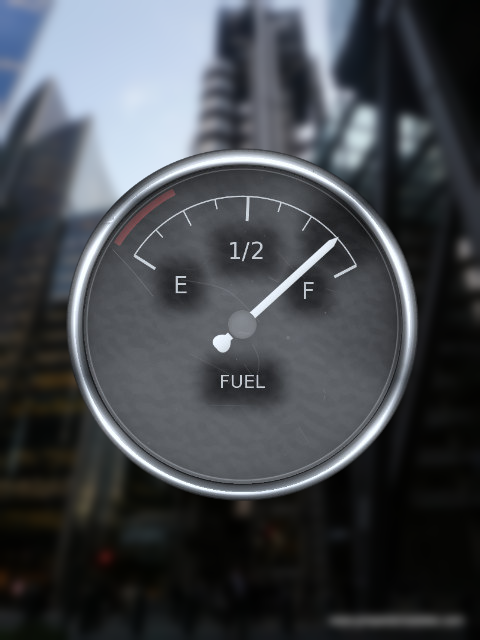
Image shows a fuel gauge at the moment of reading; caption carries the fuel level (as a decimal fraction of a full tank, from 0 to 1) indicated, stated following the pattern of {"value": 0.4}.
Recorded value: {"value": 0.875}
